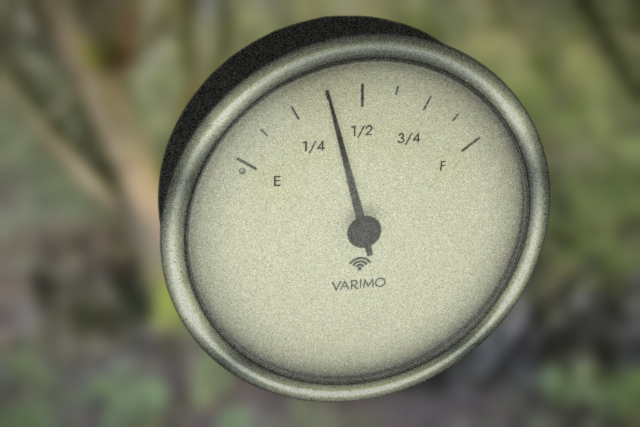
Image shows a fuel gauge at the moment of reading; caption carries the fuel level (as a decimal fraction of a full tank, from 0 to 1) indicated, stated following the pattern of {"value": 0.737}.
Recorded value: {"value": 0.375}
